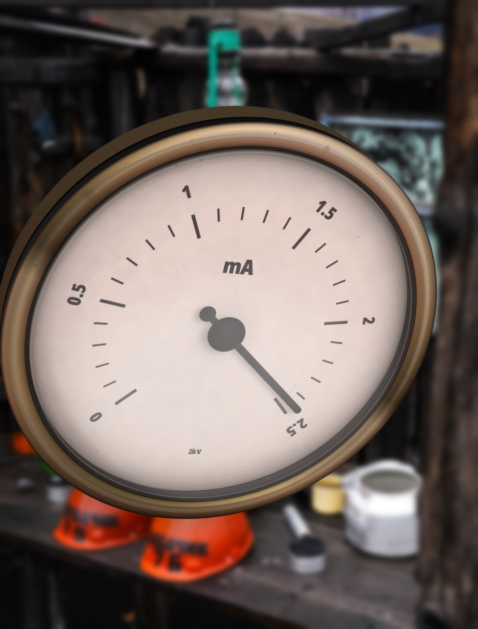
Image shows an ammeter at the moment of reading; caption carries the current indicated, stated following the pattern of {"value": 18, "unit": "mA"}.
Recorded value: {"value": 2.45, "unit": "mA"}
